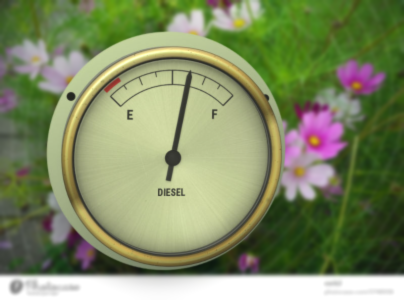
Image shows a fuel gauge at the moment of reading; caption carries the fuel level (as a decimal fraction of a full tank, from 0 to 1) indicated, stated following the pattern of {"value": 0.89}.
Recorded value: {"value": 0.625}
